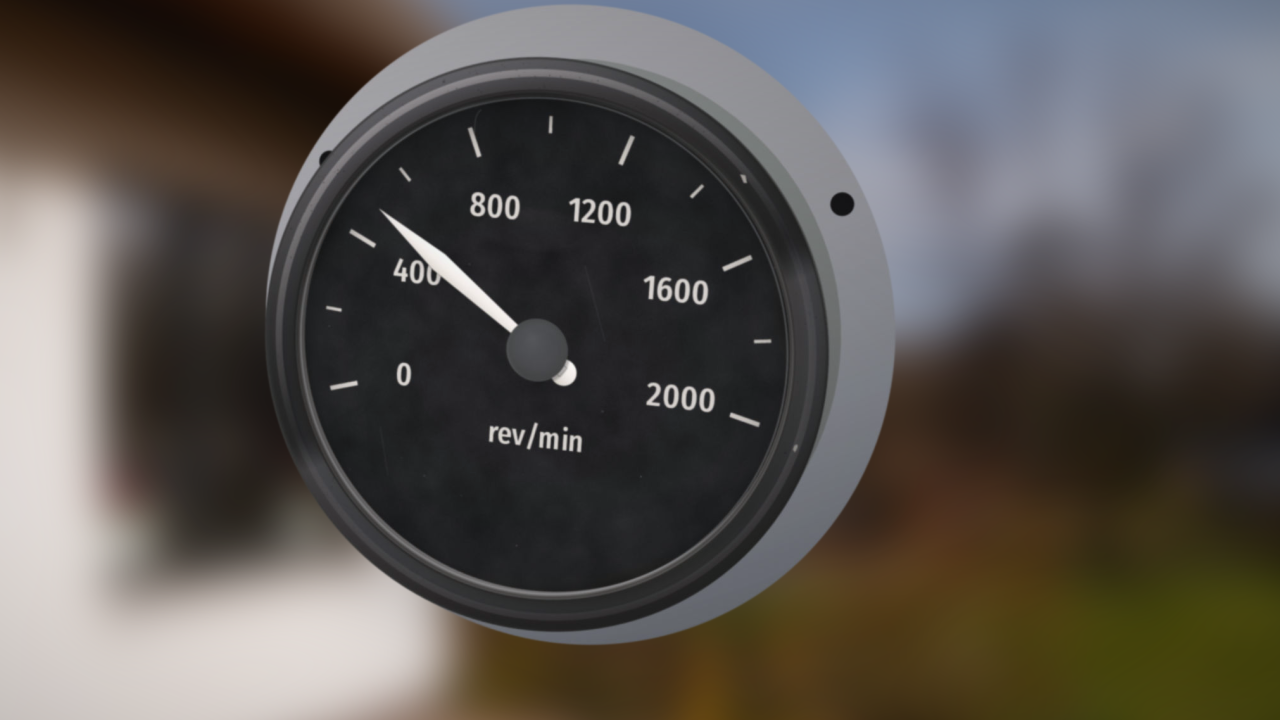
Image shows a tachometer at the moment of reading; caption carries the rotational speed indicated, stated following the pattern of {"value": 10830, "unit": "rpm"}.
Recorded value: {"value": 500, "unit": "rpm"}
